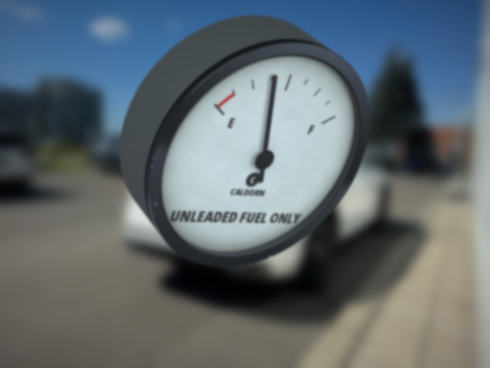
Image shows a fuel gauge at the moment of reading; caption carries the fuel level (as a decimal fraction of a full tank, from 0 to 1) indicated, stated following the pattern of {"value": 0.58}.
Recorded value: {"value": 0.375}
